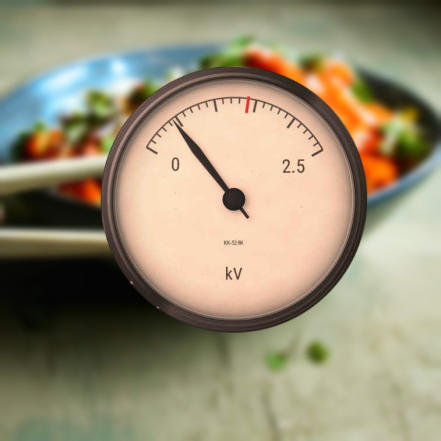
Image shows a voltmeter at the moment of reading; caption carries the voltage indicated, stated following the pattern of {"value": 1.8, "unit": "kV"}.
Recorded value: {"value": 0.45, "unit": "kV"}
